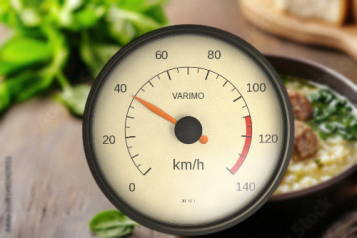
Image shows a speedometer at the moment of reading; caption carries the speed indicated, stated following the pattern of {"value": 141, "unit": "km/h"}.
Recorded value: {"value": 40, "unit": "km/h"}
